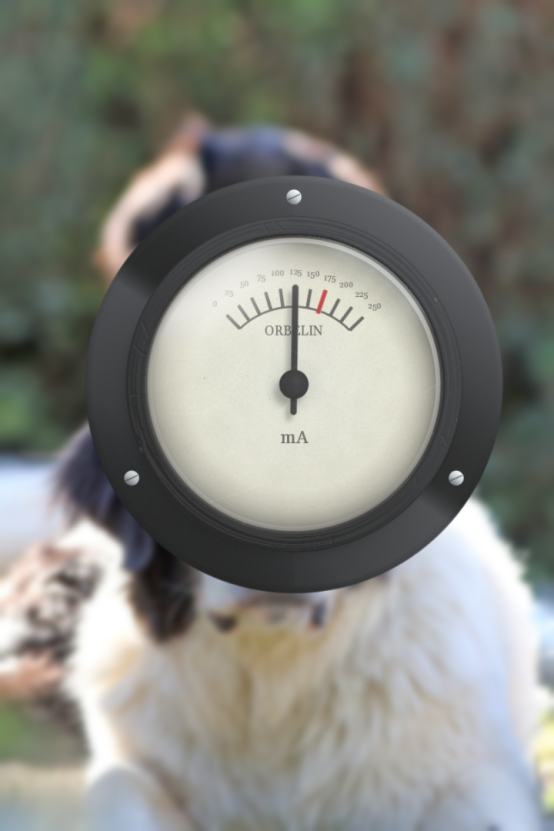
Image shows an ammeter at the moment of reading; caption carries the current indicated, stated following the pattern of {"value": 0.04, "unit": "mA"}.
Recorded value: {"value": 125, "unit": "mA"}
